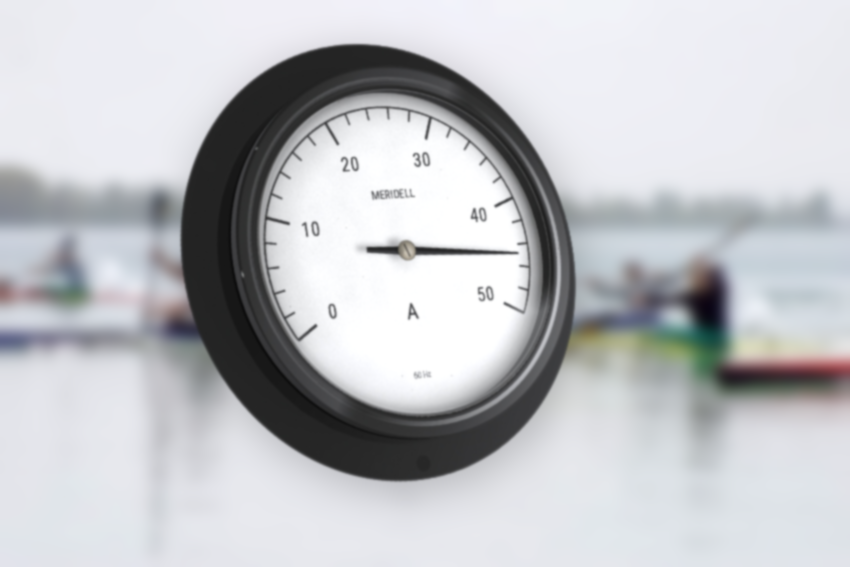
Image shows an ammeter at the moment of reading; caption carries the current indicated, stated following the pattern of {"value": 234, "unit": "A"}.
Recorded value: {"value": 45, "unit": "A"}
